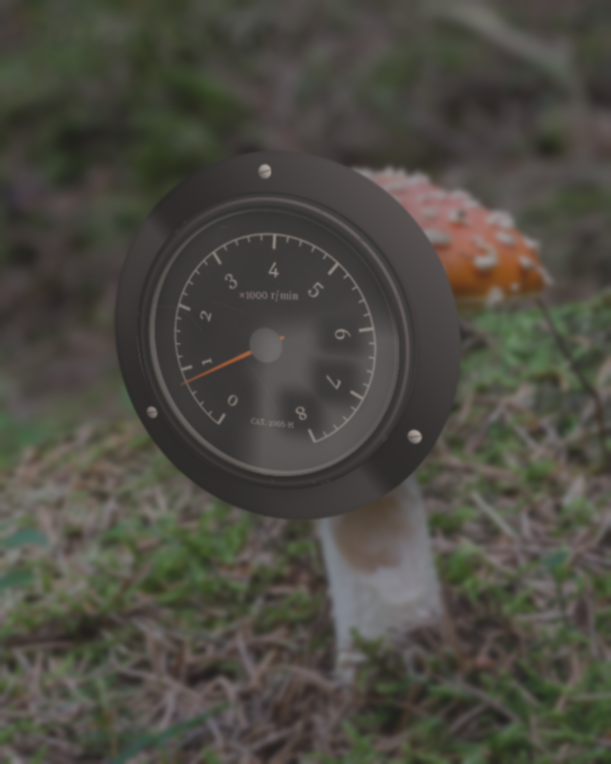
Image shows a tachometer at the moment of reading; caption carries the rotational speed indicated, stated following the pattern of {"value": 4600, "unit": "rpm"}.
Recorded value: {"value": 800, "unit": "rpm"}
